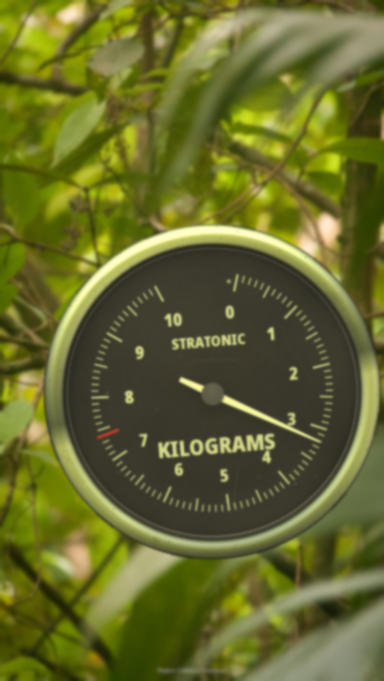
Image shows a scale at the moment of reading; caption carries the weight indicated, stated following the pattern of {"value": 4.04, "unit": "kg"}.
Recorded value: {"value": 3.2, "unit": "kg"}
